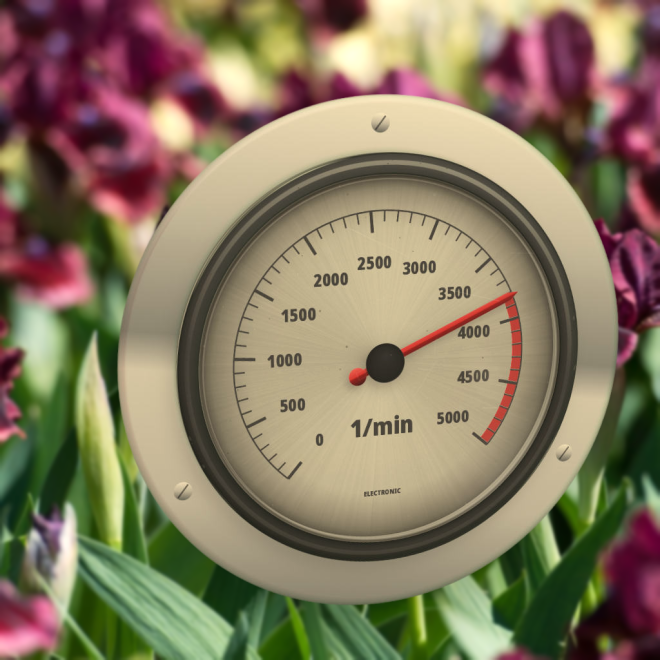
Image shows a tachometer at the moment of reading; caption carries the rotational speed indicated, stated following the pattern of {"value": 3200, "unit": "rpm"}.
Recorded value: {"value": 3800, "unit": "rpm"}
